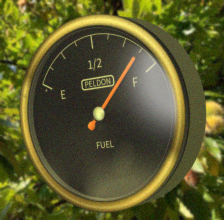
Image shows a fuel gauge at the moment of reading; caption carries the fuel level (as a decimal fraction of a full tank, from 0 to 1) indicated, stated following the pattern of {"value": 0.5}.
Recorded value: {"value": 0.875}
